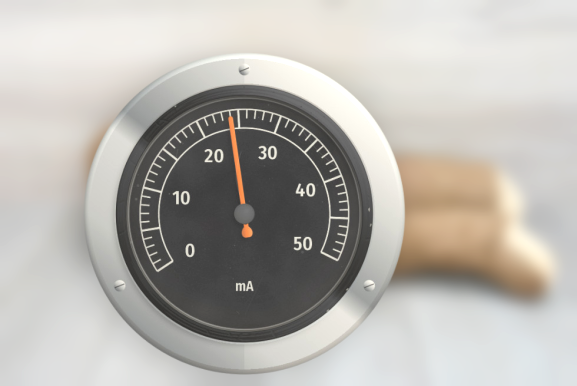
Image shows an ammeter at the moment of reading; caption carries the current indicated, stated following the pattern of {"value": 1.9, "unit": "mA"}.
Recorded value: {"value": 24, "unit": "mA"}
